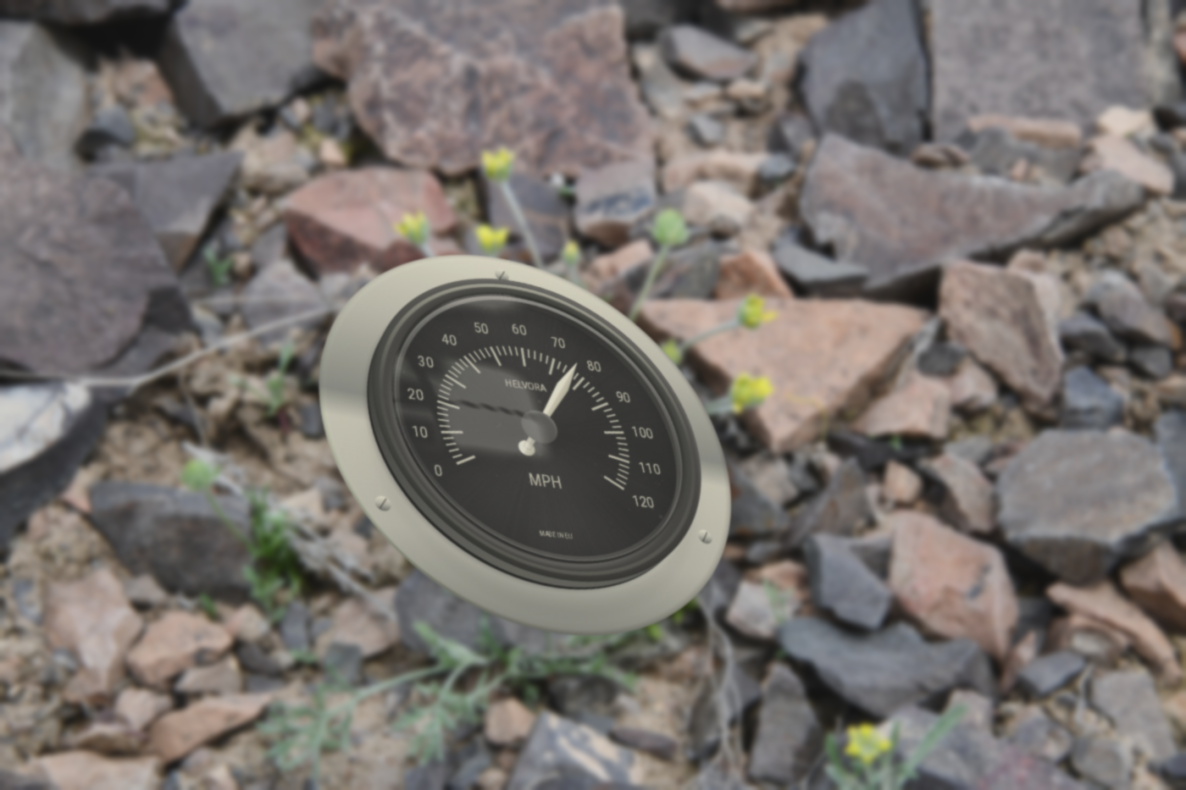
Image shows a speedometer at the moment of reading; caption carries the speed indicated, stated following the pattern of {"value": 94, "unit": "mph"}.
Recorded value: {"value": 76, "unit": "mph"}
